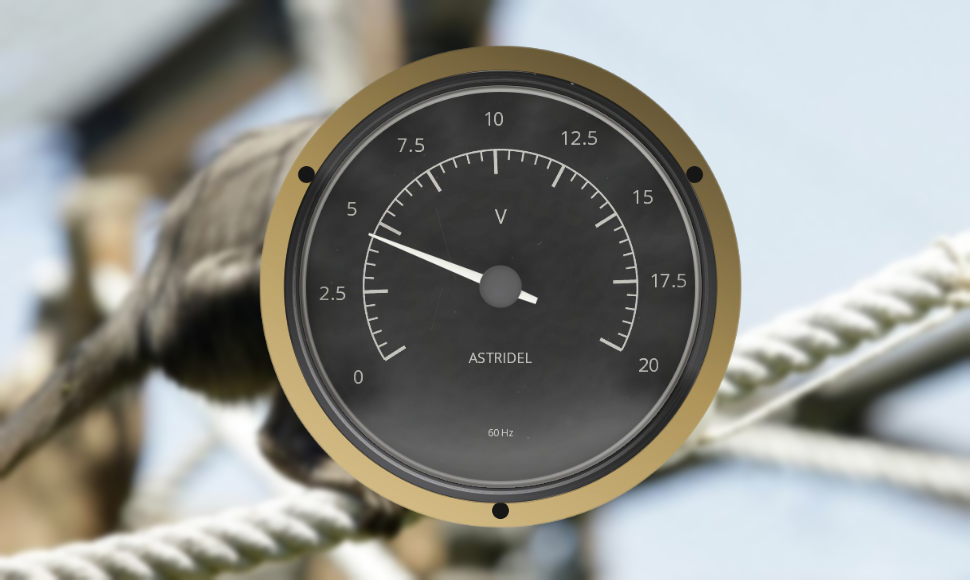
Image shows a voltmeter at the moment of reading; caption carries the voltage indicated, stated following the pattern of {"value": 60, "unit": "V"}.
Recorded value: {"value": 4.5, "unit": "V"}
